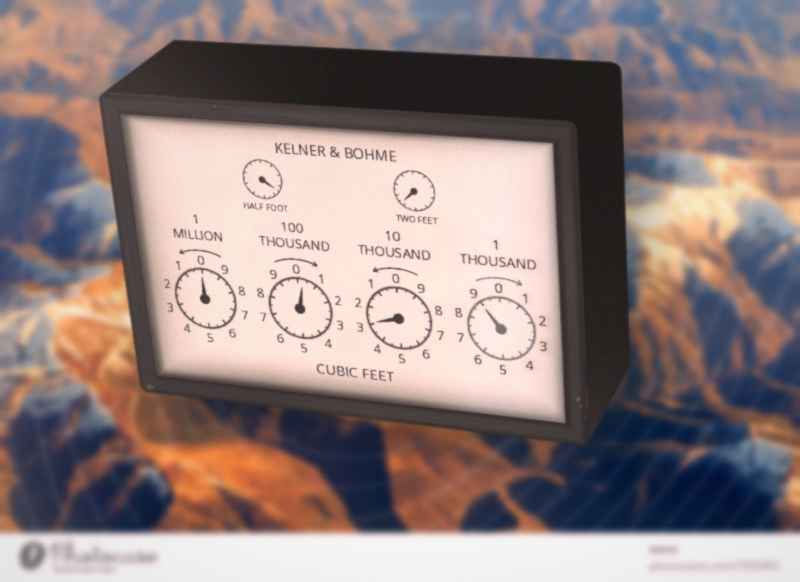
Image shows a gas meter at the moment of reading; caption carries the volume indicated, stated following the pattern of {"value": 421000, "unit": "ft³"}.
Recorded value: {"value": 2900, "unit": "ft³"}
